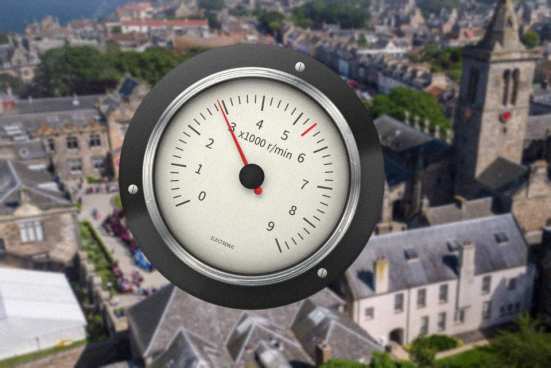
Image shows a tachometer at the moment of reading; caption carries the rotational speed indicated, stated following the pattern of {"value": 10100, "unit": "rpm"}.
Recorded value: {"value": 2900, "unit": "rpm"}
